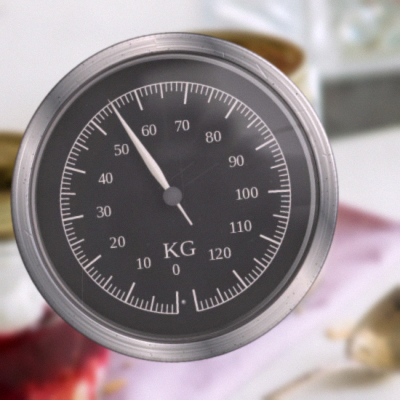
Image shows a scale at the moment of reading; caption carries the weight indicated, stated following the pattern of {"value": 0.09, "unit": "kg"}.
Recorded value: {"value": 55, "unit": "kg"}
